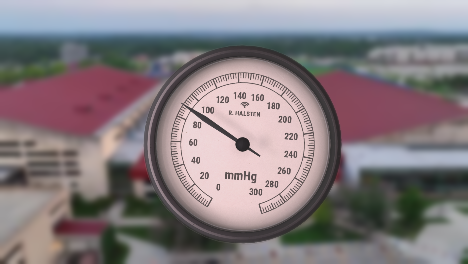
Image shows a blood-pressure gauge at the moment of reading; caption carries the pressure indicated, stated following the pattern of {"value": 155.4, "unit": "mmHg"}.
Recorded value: {"value": 90, "unit": "mmHg"}
